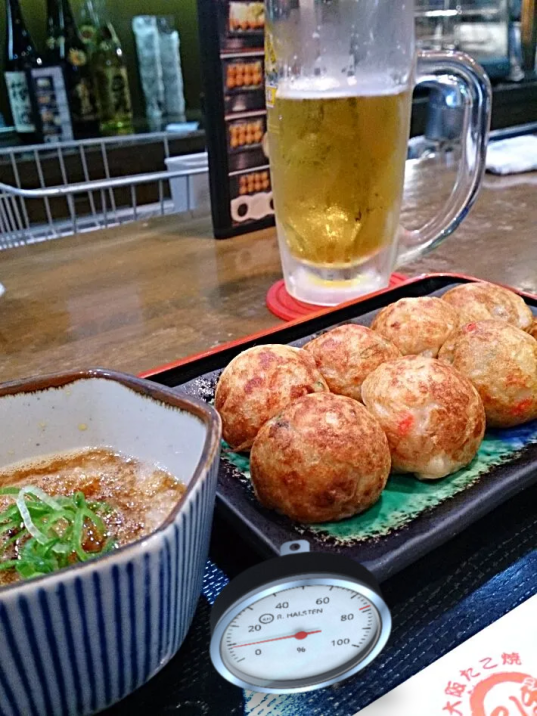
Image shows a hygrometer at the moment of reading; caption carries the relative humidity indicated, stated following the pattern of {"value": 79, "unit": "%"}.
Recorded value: {"value": 10, "unit": "%"}
